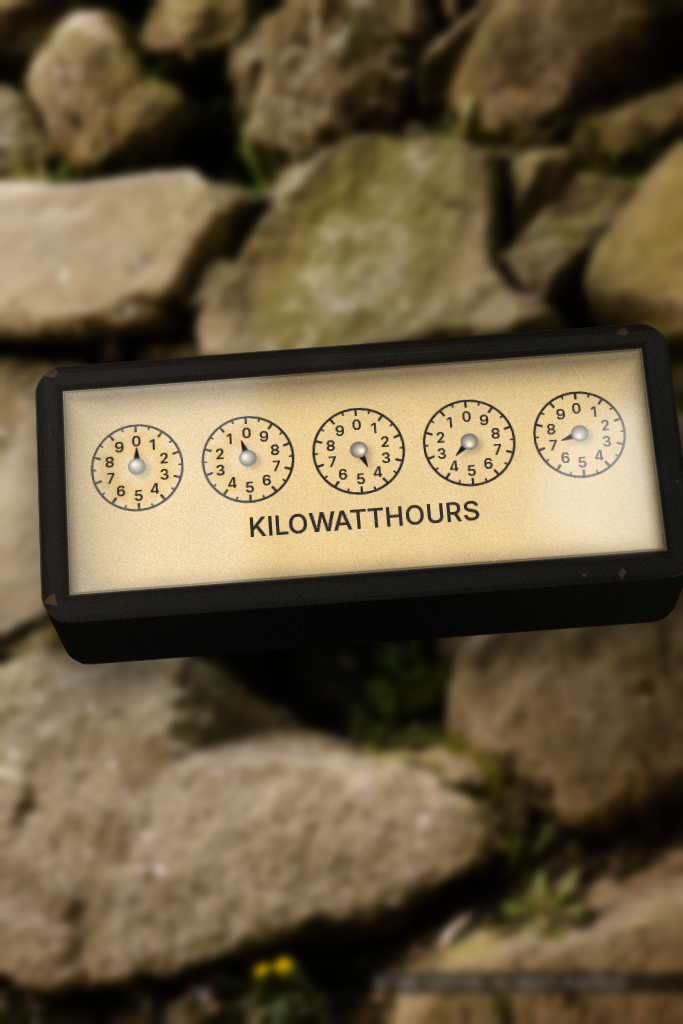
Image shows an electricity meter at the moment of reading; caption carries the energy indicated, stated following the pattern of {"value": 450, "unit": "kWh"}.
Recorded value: {"value": 437, "unit": "kWh"}
